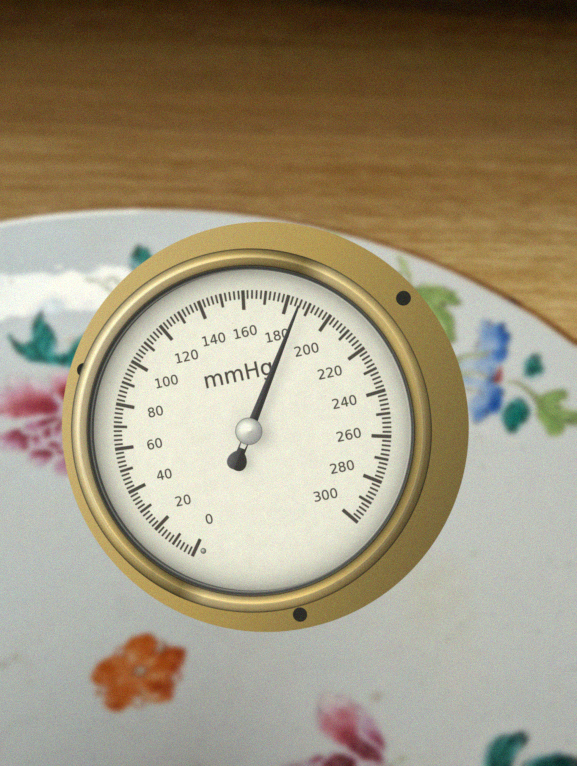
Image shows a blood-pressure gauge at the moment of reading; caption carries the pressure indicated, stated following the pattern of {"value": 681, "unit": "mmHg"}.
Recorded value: {"value": 186, "unit": "mmHg"}
